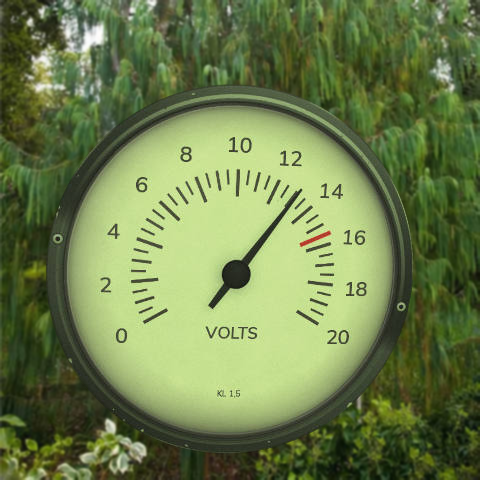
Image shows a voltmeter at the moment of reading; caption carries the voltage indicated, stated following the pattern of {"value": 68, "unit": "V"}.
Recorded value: {"value": 13, "unit": "V"}
